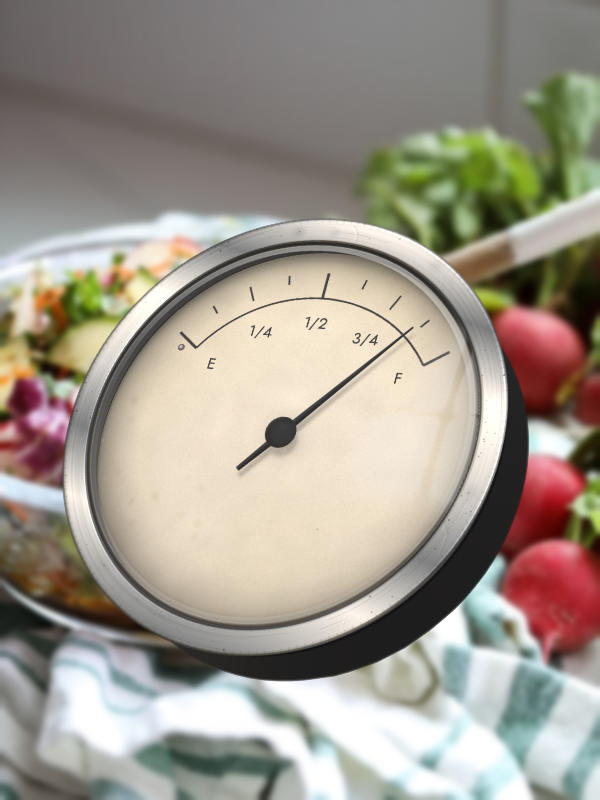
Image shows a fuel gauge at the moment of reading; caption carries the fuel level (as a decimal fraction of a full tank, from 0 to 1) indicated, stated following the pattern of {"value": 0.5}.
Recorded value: {"value": 0.875}
